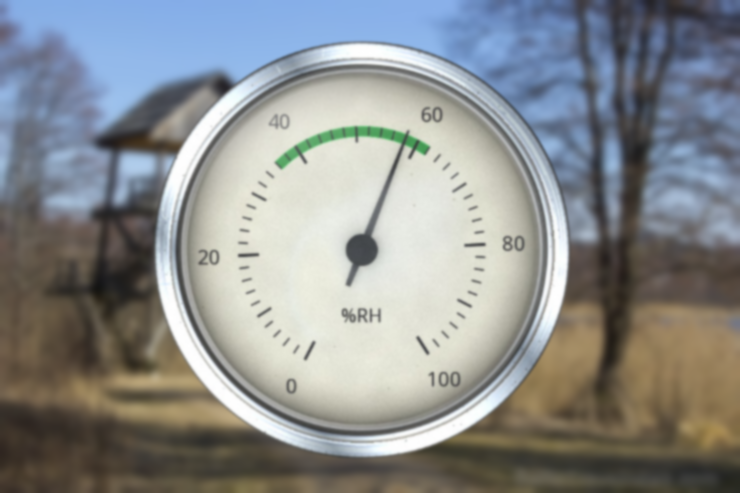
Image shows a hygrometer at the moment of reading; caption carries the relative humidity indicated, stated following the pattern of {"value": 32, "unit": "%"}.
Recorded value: {"value": 58, "unit": "%"}
